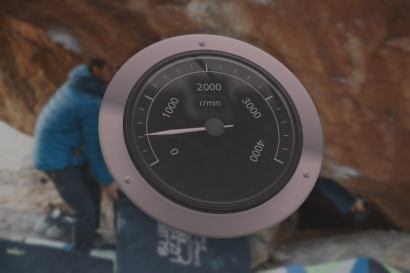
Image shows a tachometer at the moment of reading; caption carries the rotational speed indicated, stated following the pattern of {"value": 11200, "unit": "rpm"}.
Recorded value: {"value": 400, "unit": "rpm"}
